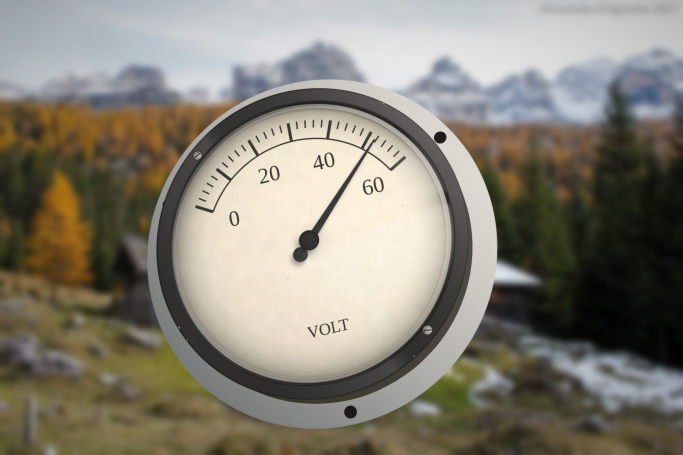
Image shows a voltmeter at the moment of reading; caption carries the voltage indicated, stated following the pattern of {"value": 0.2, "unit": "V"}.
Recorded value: {"value": 52, "unit": "V"}
